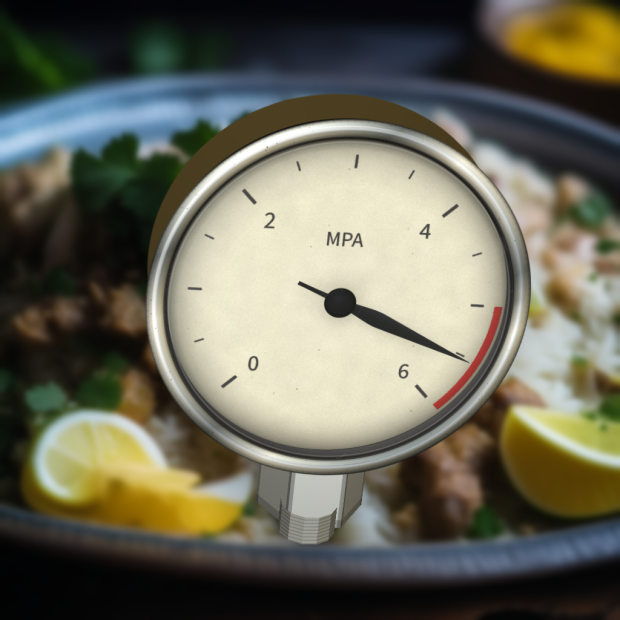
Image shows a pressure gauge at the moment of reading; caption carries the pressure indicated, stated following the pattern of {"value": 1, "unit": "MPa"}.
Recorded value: {"value": 5.5, "unit": "MPa"}
